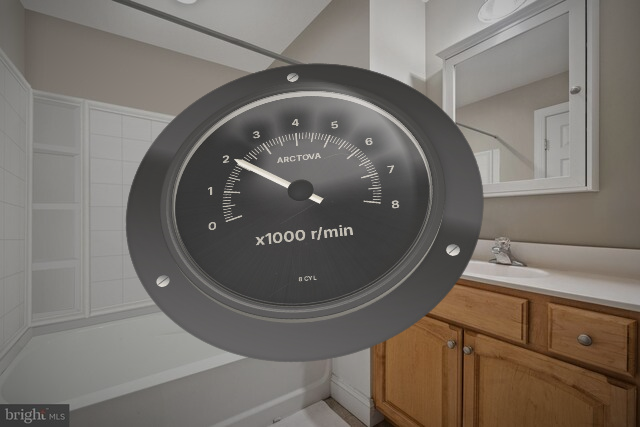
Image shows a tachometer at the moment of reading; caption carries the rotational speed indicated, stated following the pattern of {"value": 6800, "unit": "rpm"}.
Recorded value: {"value": 2000, "unit": "rpm"}
